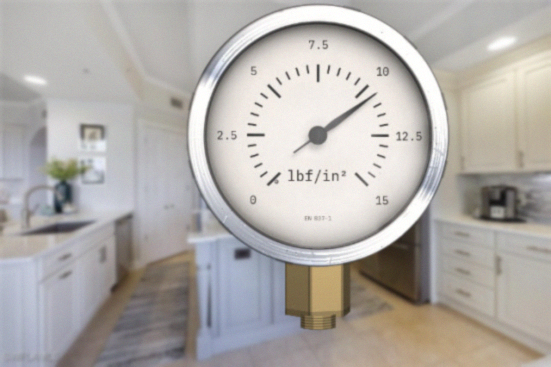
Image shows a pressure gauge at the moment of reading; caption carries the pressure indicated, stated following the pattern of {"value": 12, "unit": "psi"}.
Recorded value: {"value": 10.5, "unit": "psi"}
